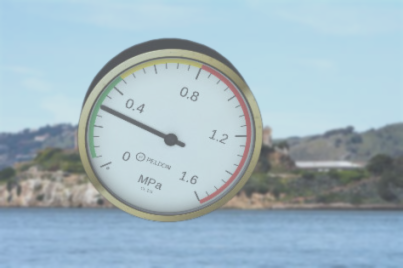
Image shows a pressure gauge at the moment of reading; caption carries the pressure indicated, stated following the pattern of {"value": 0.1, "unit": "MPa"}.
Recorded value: {"value": 0.3, "unit": "MPa"}
